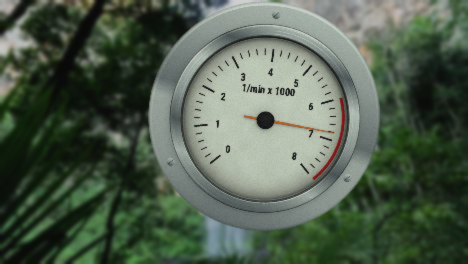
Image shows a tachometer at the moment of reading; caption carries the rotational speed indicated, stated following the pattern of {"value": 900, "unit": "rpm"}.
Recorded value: {"value": 6800, "unit": "rpm"}
